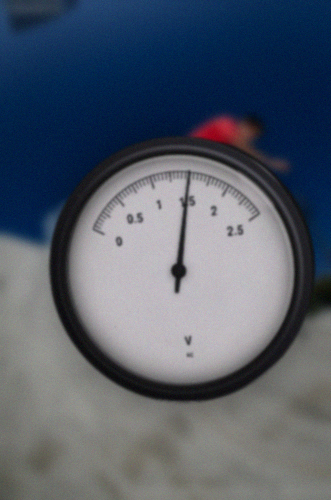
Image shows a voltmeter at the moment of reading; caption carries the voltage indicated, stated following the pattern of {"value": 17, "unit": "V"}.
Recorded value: {"value": 1.5, "unit": "V"}
